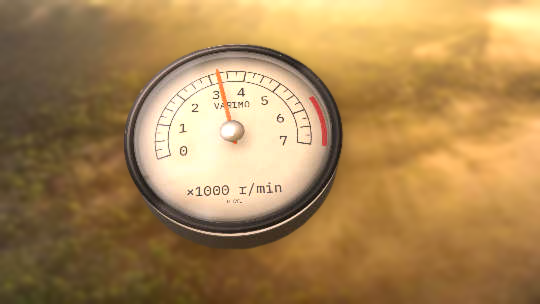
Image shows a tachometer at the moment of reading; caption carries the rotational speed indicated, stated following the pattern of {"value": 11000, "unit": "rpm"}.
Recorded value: {"value": 3250, "unit": "rpm"}
